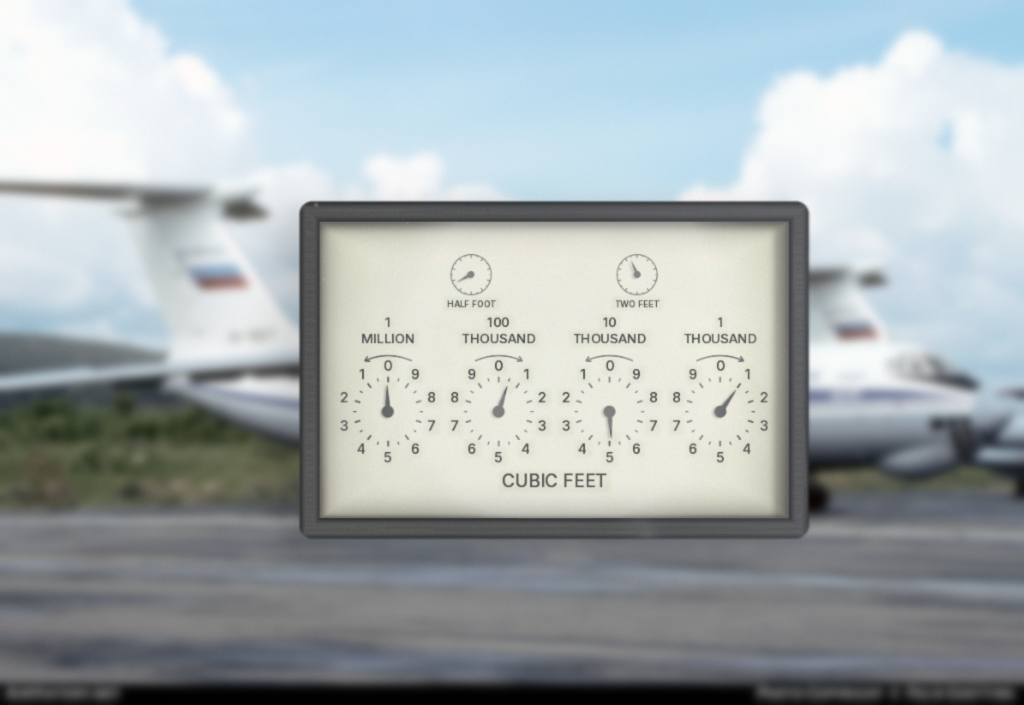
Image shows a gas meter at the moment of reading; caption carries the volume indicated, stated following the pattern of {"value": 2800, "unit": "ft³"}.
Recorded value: {"value": 5100, "unit": "ft³"}
